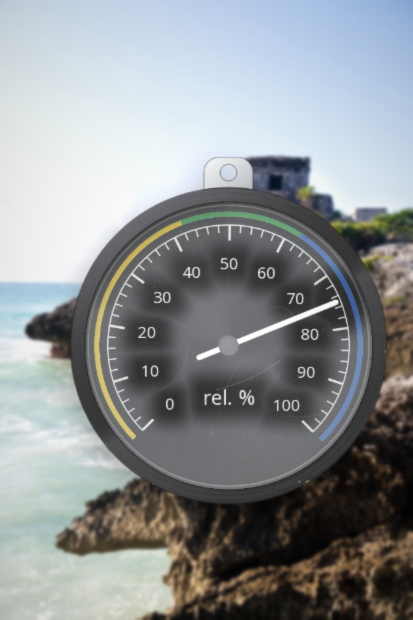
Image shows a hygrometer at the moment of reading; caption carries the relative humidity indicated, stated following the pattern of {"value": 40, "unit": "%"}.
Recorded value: {"value": 75, "unit": "%"}
